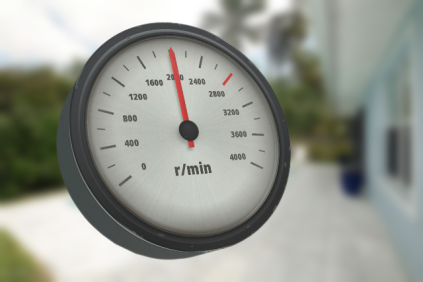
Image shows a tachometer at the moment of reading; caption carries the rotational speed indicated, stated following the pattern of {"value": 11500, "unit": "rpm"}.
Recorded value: {"value": 2000, "unit": "rpm"}
